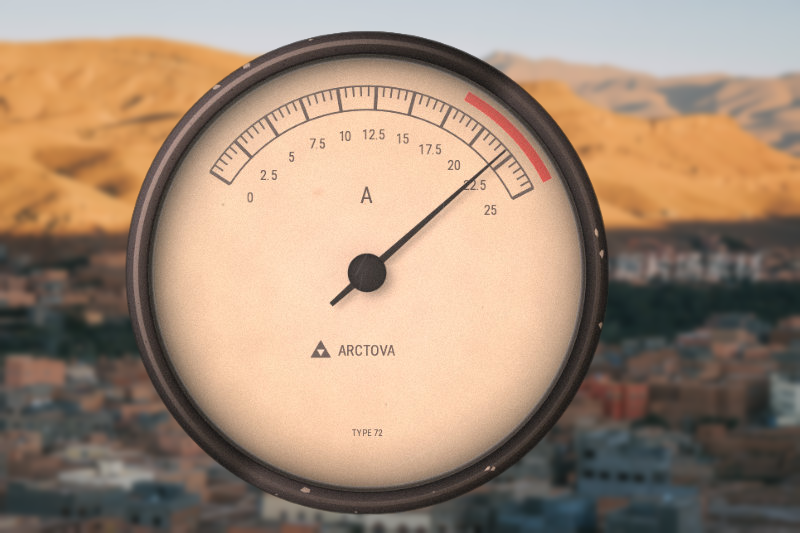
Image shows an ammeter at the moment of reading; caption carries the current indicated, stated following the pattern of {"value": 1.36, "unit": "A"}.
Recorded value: {"value": 22, "unit": "A"}
